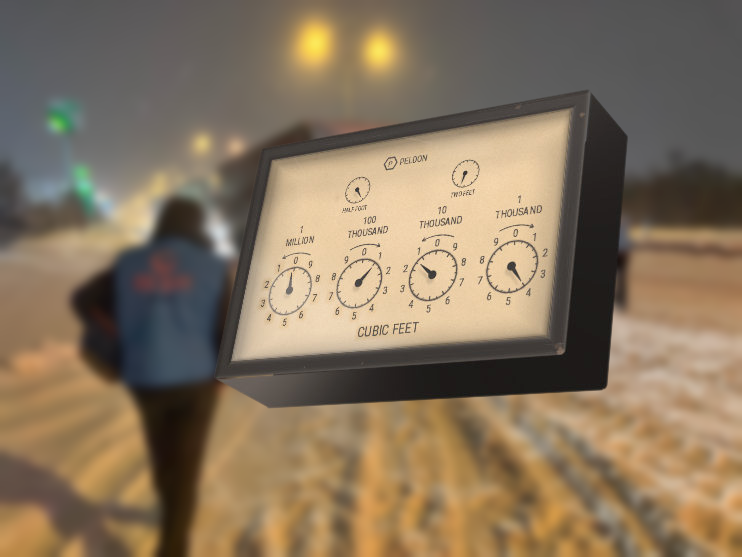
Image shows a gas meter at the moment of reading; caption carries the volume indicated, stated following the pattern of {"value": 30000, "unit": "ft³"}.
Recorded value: {"value": 11400, "unit": "ft³"}
